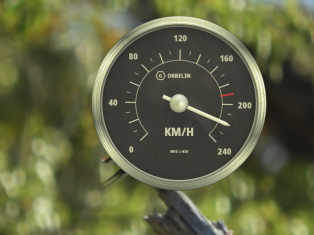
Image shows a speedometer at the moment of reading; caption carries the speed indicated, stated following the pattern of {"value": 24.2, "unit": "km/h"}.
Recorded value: {"value": 220, "unit": "km/h"}
